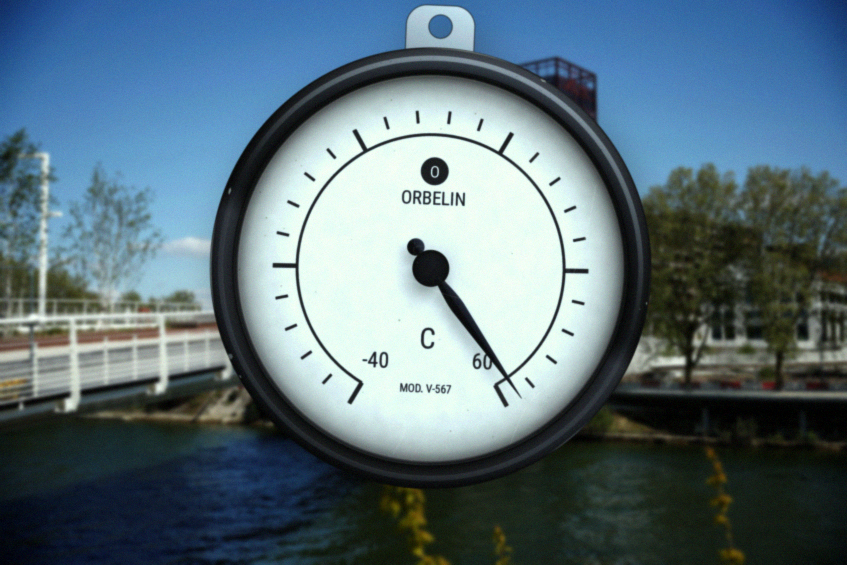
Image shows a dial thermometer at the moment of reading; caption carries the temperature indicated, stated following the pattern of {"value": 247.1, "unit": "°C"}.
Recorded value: {"value": 58, "unit": "°C"}
